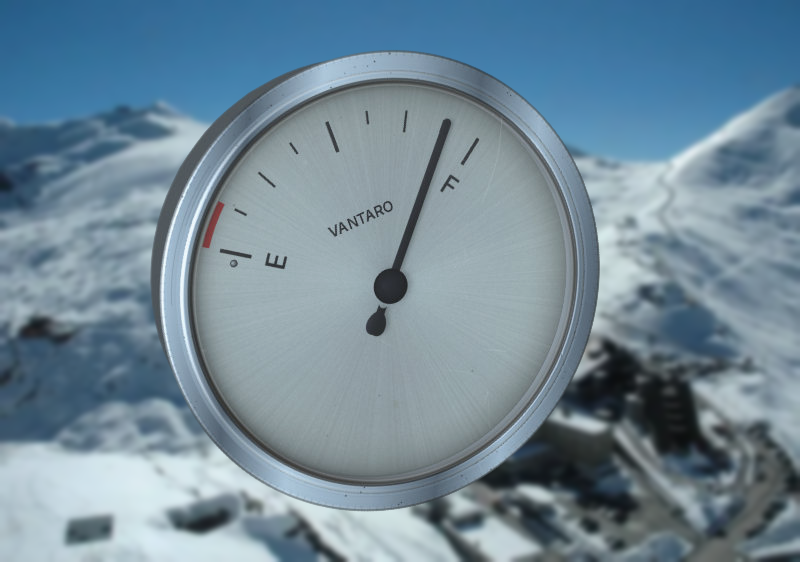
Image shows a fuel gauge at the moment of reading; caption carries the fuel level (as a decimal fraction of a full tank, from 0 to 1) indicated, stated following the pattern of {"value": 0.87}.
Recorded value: {"value": 0.875}
